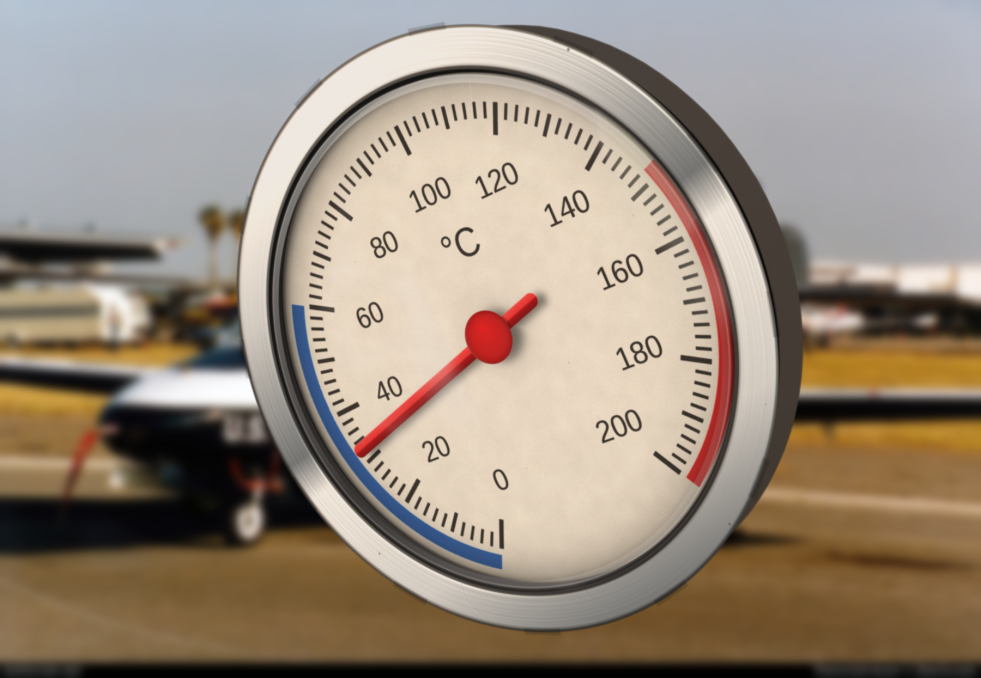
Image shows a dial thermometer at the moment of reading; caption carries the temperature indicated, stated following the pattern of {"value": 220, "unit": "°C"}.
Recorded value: {"value": 32, "unit": "°C"}
